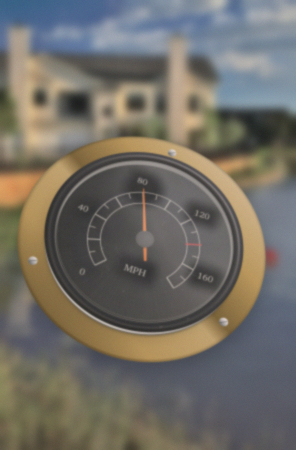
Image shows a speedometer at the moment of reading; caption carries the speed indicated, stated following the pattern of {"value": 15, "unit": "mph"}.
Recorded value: {"value": 80, "unit": "mph"}
